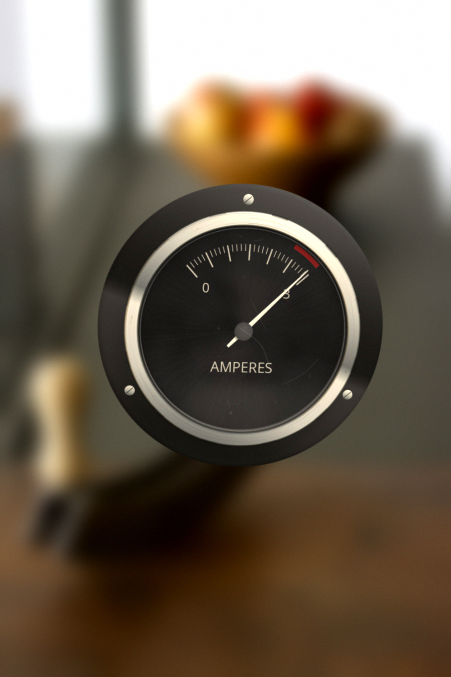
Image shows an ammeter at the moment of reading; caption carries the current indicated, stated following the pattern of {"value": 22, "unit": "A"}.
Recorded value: {"value": 2.9, "unit": "A"}
